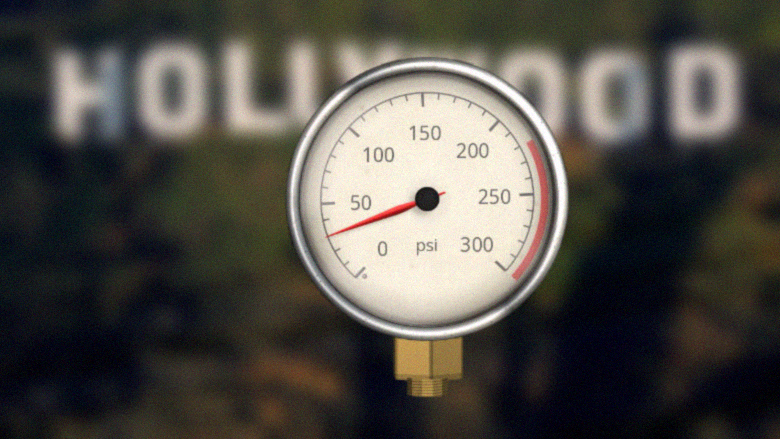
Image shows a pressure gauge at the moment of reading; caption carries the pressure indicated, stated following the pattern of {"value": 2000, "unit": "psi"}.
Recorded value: {"value": 30, "unit": "psi"}
